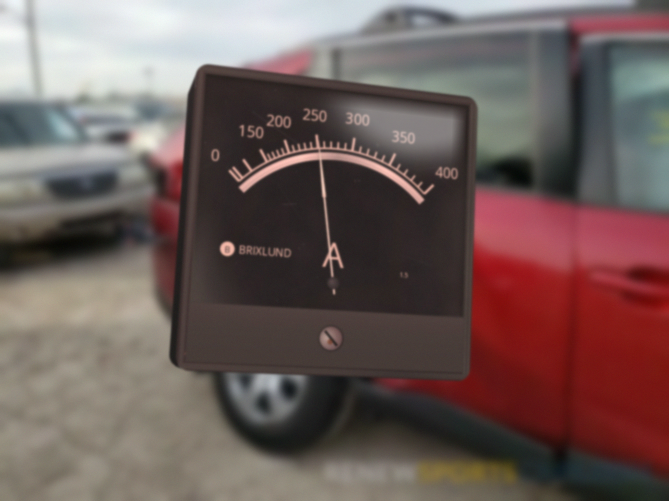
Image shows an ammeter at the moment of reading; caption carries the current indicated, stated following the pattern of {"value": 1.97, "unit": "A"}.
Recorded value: {"value": 250, "unit": "A"}
